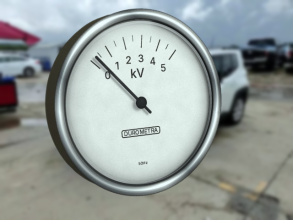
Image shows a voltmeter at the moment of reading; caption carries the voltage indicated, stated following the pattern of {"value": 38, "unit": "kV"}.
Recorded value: {"value": 0.25, "unit": "kV"}
